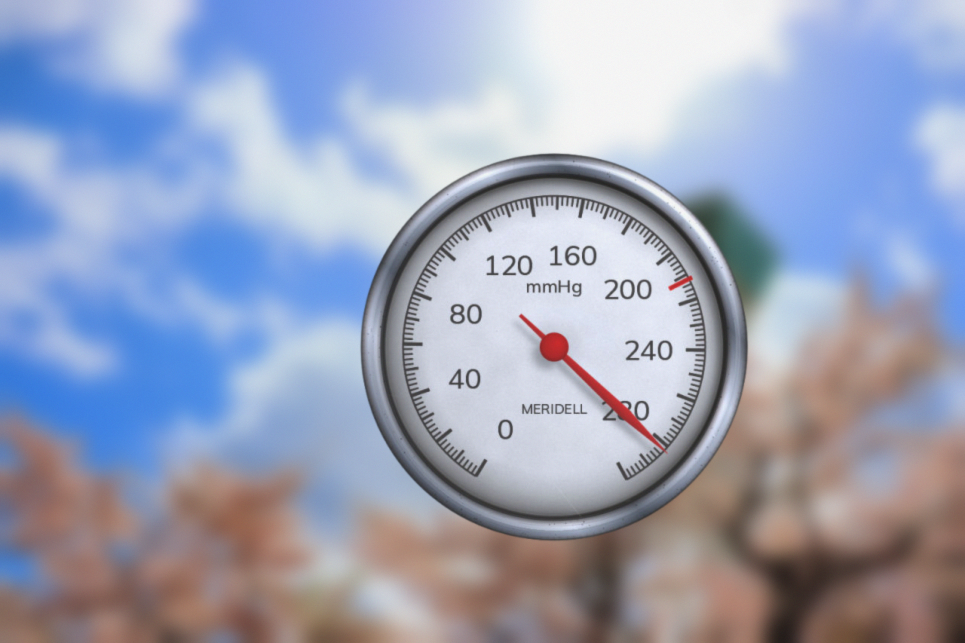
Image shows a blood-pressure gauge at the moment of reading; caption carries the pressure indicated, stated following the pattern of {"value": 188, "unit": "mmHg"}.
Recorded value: {"value": 282, "unit": "mmHg"}
